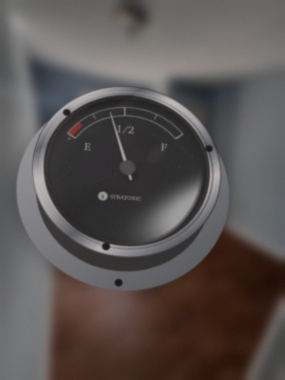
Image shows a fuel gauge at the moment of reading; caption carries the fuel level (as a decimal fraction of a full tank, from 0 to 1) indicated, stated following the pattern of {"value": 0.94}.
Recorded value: {"value": 0.375}
